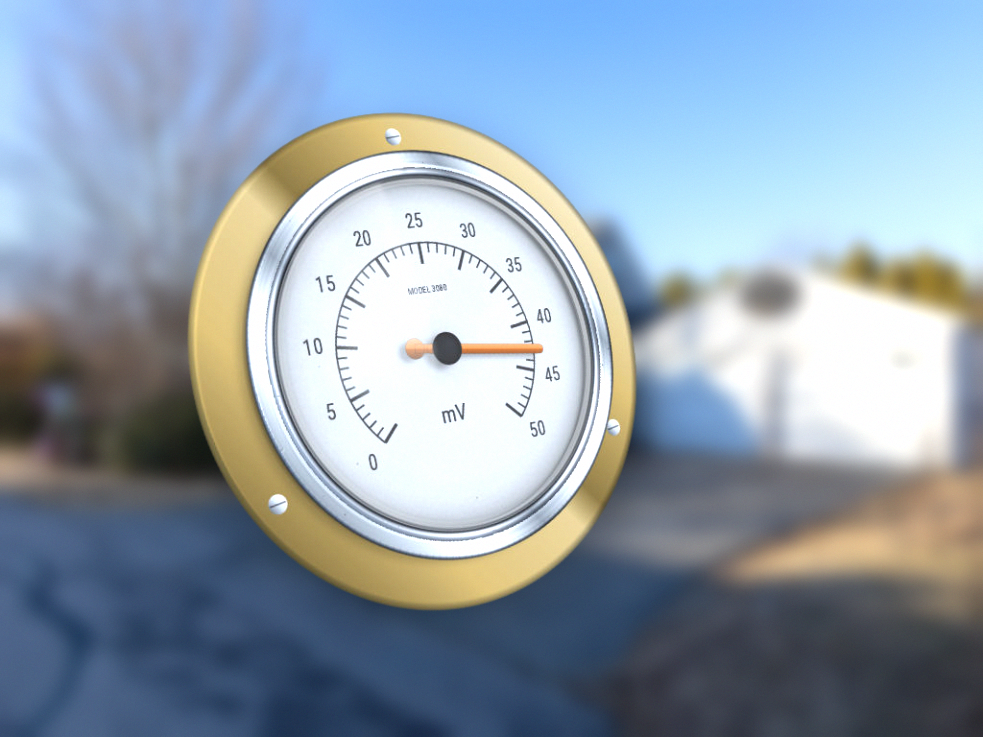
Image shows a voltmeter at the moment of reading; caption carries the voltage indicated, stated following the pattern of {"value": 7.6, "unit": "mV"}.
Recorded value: {"value": 43, "unit": "mV"}
